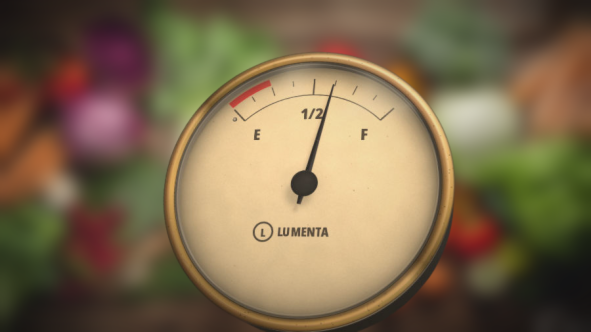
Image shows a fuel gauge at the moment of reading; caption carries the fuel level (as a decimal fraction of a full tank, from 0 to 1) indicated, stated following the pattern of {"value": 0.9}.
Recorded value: {"value": 0.625}
